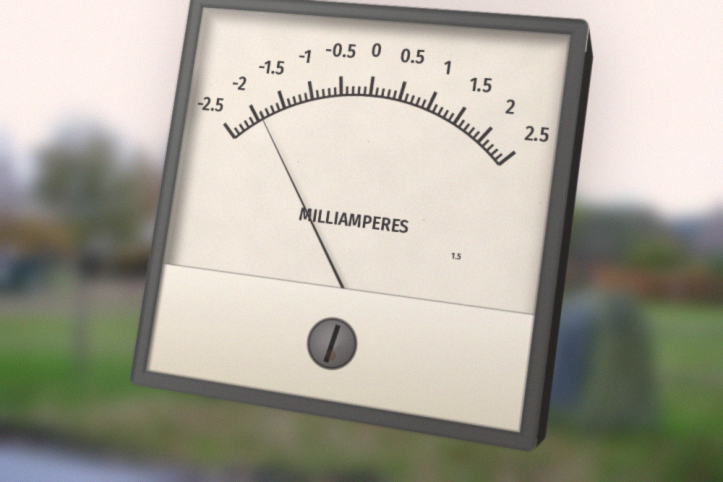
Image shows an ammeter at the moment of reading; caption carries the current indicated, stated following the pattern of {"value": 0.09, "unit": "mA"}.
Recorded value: {"value": -1.9, "unit": "mA"}
